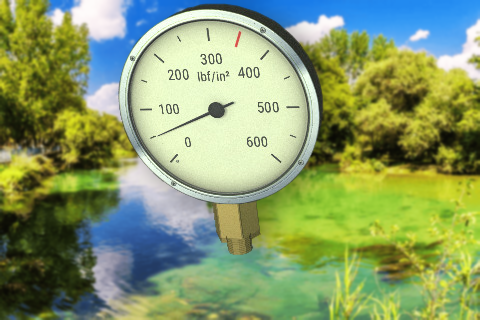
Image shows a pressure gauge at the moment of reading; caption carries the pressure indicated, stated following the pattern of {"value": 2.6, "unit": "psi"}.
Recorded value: {"value": 50, "unit": "psi"}
